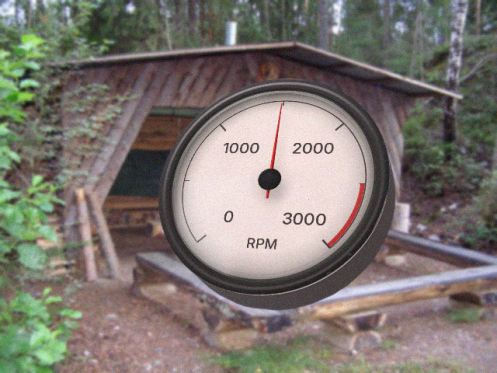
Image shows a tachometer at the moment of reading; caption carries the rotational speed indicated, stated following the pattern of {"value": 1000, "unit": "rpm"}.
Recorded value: {"value": 1500, "unit": "rpm"}
